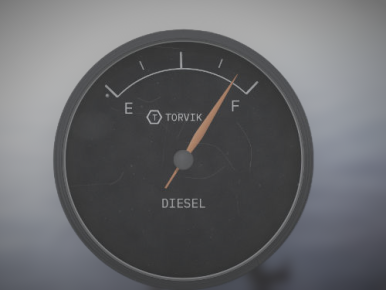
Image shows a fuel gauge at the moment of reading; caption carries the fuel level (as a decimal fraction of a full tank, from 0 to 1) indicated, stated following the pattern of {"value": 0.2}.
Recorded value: {"value": 0.875}
